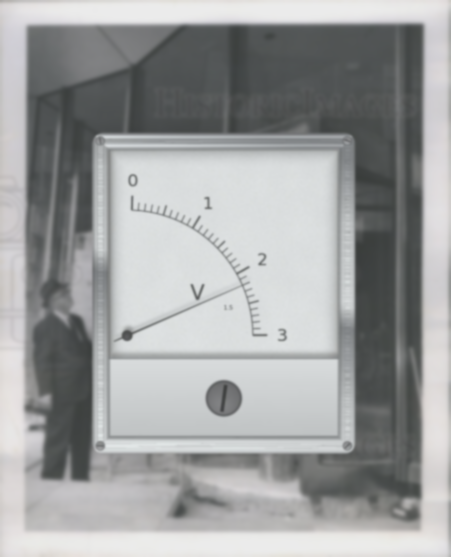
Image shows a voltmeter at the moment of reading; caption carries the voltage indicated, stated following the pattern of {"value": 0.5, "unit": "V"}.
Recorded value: {"value": 2.2, "unit": "V"}
